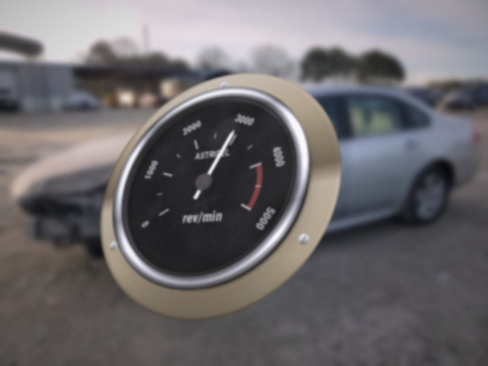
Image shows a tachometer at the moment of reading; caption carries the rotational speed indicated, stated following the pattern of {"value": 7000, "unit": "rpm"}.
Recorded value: {"value": 3000, "unit": "rpm"}
